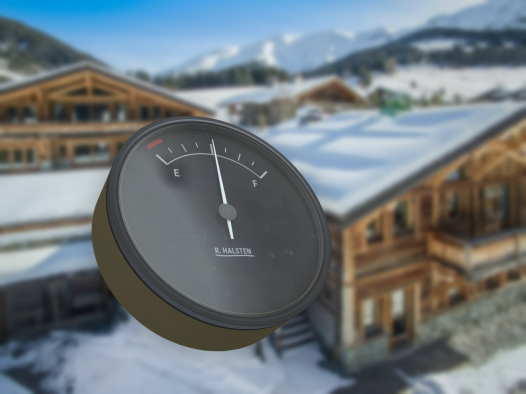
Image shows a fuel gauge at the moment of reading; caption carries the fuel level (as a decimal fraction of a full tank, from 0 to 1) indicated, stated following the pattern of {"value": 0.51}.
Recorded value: {"value": 0.5}
